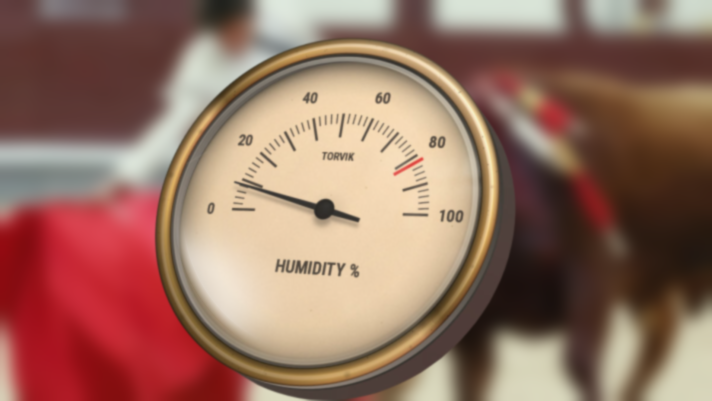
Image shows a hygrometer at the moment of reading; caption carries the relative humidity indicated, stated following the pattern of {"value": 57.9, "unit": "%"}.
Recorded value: {"value": 8, "unit": "%"}
